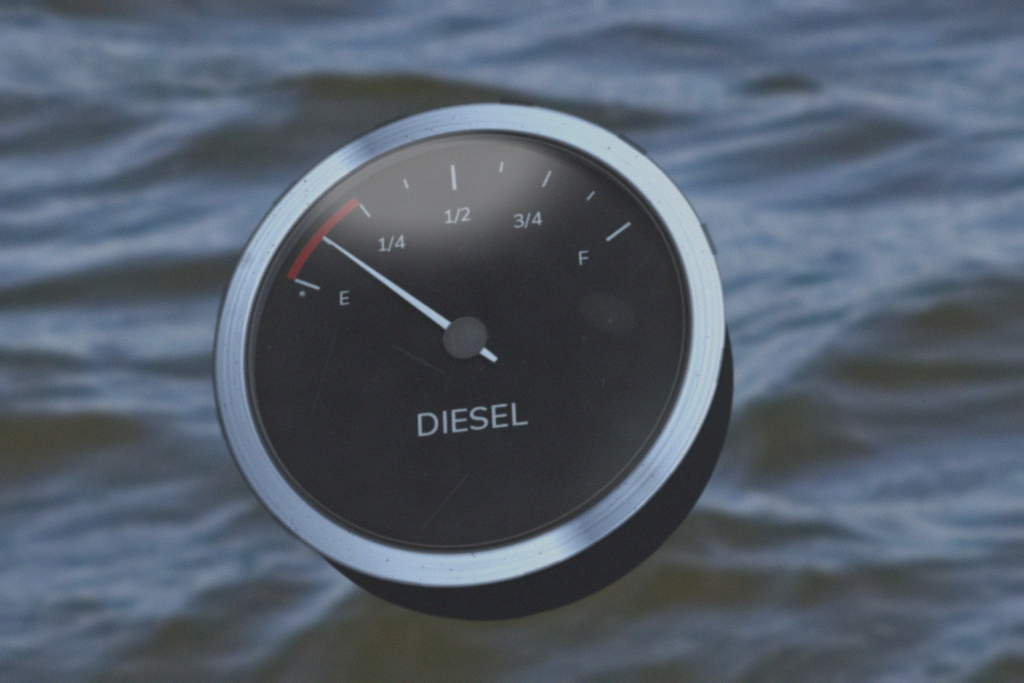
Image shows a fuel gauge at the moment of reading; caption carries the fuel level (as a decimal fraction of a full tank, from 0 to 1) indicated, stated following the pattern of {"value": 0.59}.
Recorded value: {"value": 0.125}
